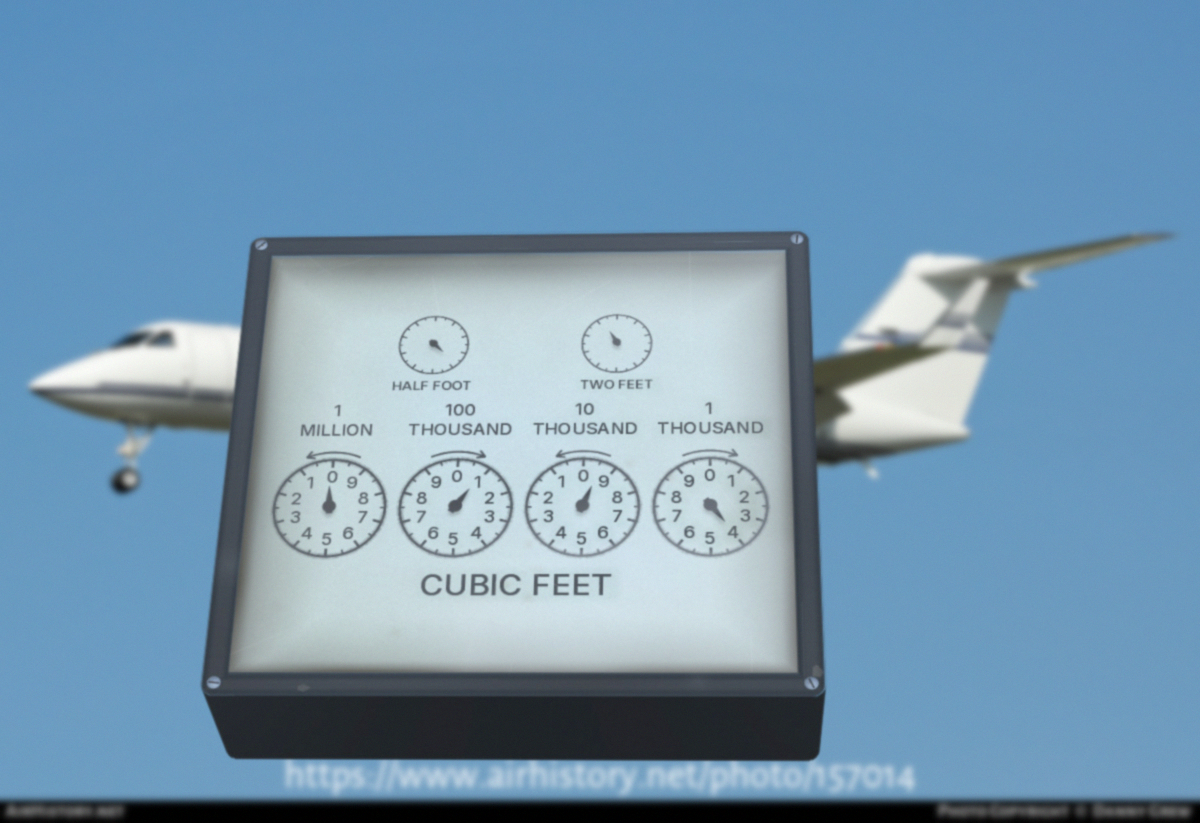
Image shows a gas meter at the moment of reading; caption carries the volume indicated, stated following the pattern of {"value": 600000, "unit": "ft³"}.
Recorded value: {"value": 9400, "unit": "ft³"}
